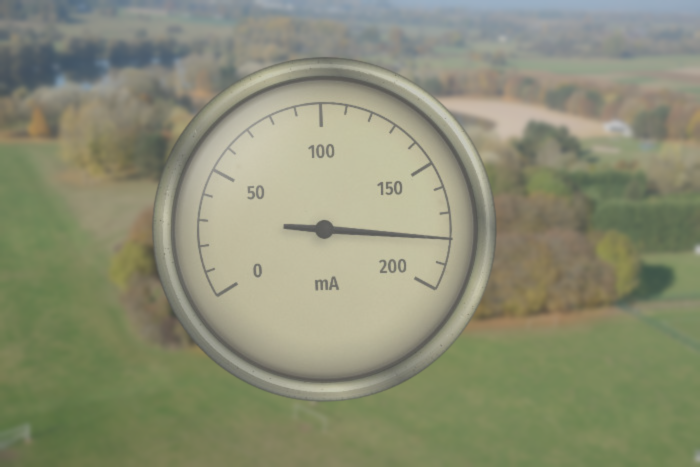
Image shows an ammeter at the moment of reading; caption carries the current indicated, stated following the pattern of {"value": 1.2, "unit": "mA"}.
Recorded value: {"value": 180, "unit": "mA"}
